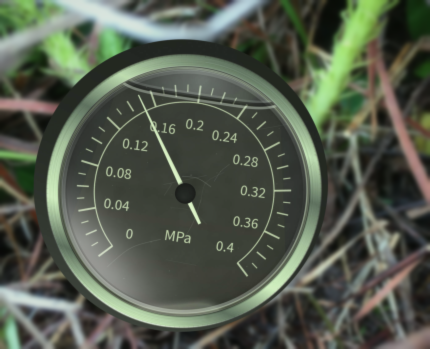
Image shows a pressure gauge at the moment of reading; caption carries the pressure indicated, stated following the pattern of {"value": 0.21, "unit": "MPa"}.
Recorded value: {"value": 0.15, "unit": "MPa"}
